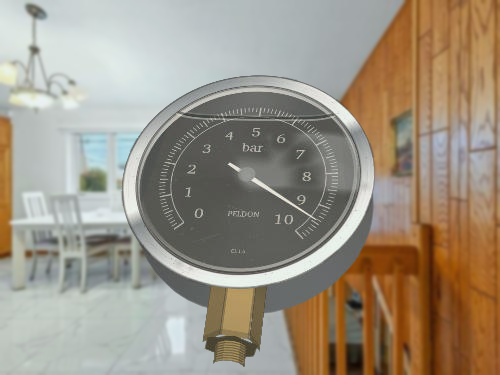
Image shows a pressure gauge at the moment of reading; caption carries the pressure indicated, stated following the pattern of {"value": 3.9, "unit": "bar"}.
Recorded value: {"value": 9.5, "unit": "bar"}
